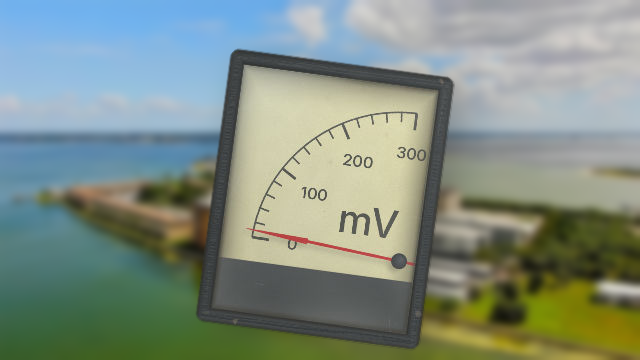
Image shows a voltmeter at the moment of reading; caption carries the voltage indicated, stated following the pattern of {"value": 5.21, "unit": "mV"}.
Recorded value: {"value": 10, "unit": "mV"}
